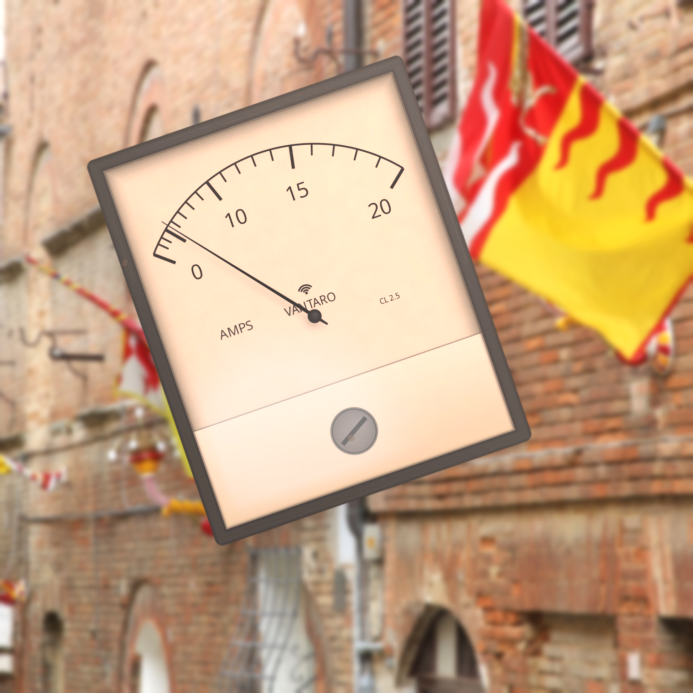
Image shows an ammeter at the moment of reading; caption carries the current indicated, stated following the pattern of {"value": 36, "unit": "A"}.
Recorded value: {"value": 5.5, "unit": "A"}
